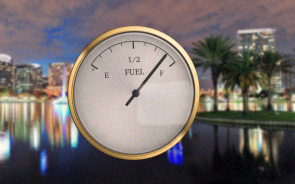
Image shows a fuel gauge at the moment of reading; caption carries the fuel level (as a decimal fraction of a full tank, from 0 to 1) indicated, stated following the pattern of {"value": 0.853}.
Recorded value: {"value": 0.875}
